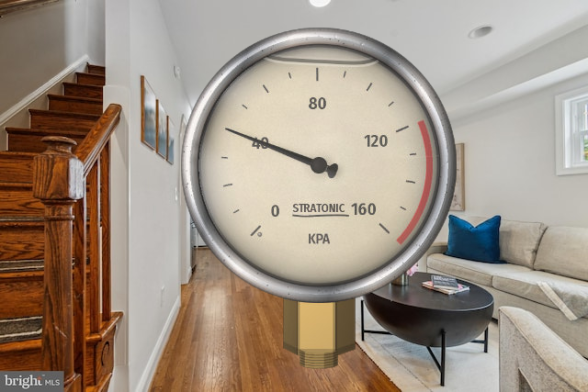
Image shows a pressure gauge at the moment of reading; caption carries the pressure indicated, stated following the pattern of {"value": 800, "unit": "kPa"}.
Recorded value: {"value": 40, "unit": "kPa"}
